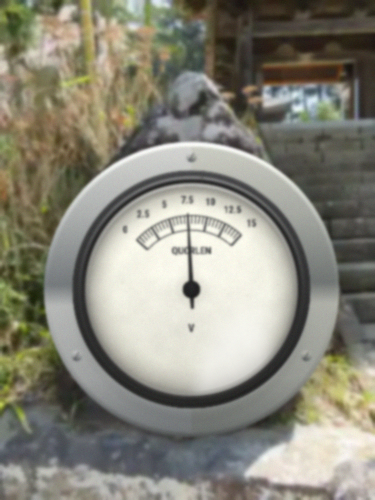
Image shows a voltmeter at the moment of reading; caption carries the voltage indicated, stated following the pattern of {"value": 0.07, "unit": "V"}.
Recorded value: {"value": 7.5, "unit": "V"}
